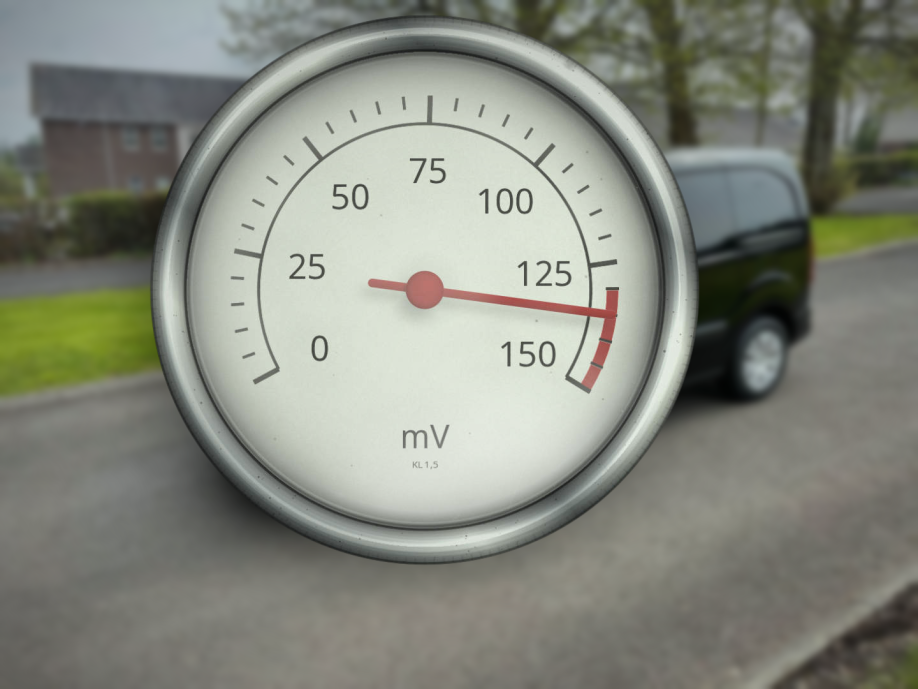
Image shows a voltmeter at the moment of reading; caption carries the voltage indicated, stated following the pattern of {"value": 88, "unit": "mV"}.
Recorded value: {"value": 135, "unit": "mV"}
